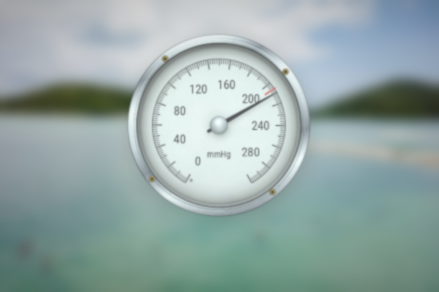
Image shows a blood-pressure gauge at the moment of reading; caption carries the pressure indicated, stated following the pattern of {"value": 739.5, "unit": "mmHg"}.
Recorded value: {"value": 210, "unit": "mmHg"}
